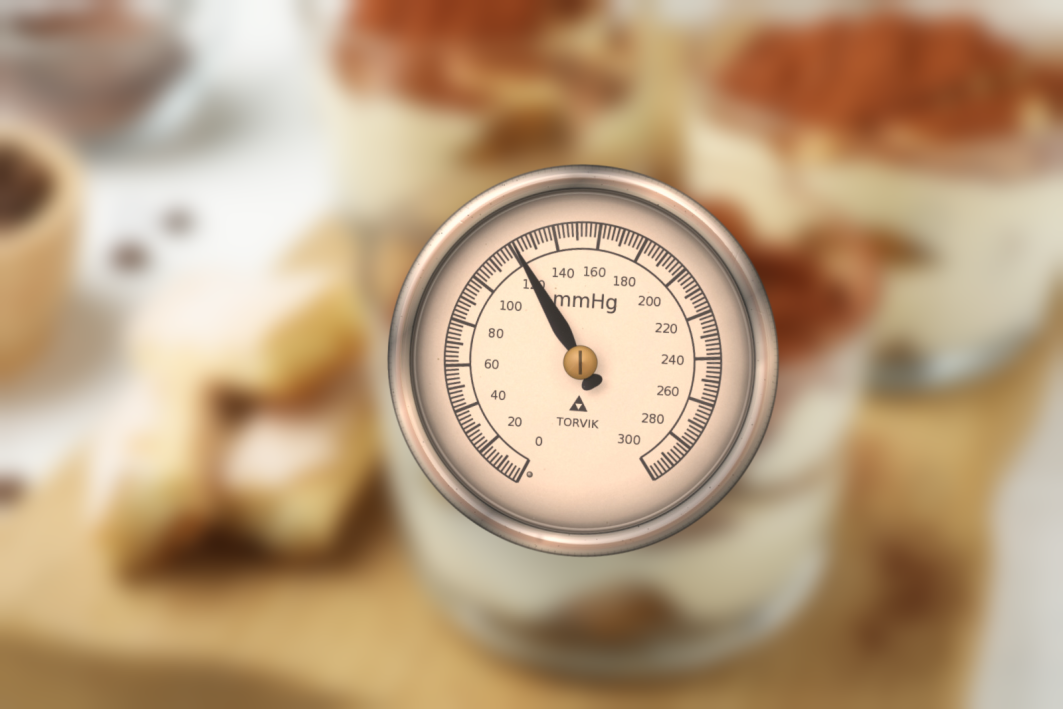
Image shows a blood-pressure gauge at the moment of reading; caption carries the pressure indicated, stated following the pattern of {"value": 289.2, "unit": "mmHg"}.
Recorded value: {"value": 122, "unit": "mmHg"}
